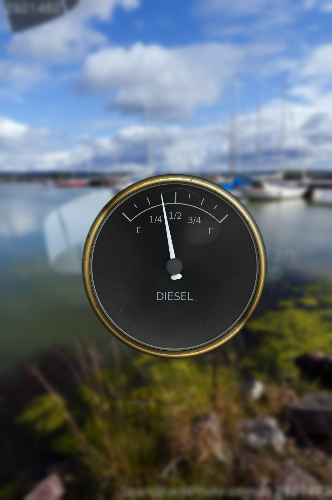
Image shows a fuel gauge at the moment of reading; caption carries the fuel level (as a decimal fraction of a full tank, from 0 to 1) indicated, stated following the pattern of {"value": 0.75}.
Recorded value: {"value": 0.375}
